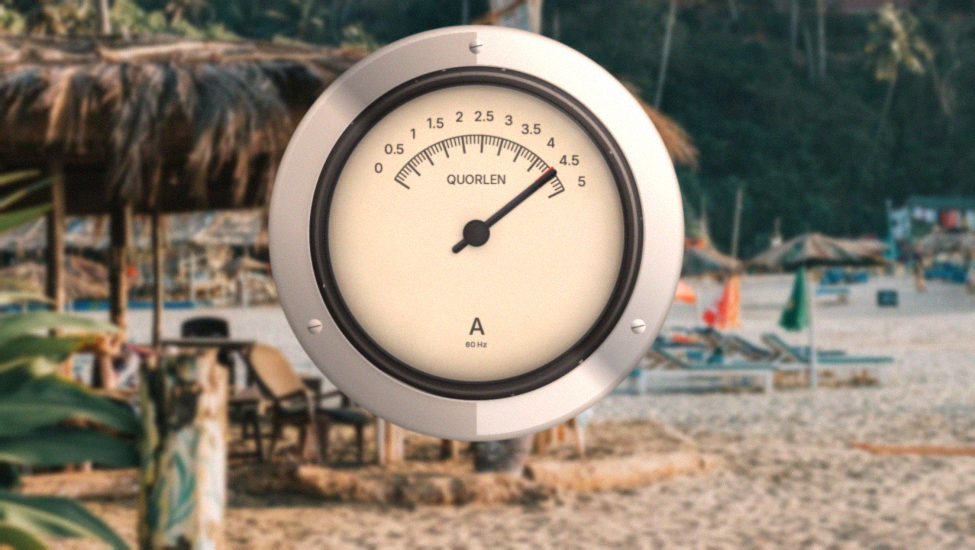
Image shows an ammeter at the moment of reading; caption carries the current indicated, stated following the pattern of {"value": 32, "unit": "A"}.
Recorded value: {"value": 4.5, "unit": "A"}
